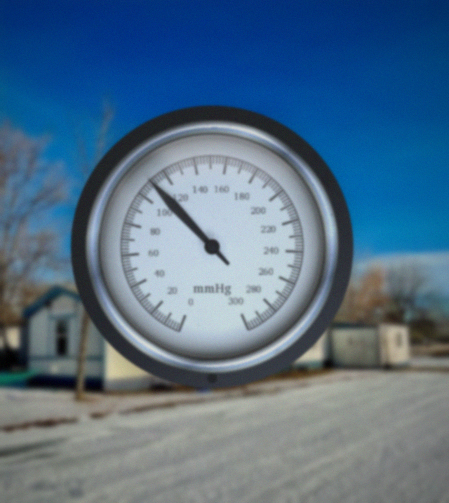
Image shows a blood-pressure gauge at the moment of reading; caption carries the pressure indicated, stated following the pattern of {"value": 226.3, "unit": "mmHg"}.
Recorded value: {"value": 110, "unit": "mmHg"}
